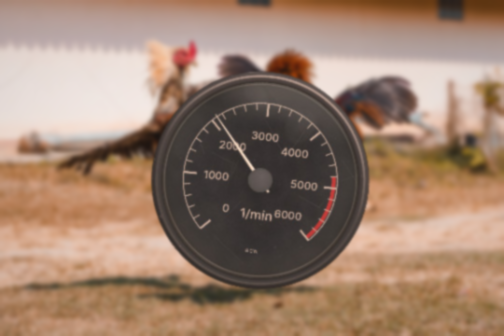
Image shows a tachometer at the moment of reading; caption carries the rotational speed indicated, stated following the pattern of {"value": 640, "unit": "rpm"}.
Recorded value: {"value": 2100, "unit": "rpm"}
